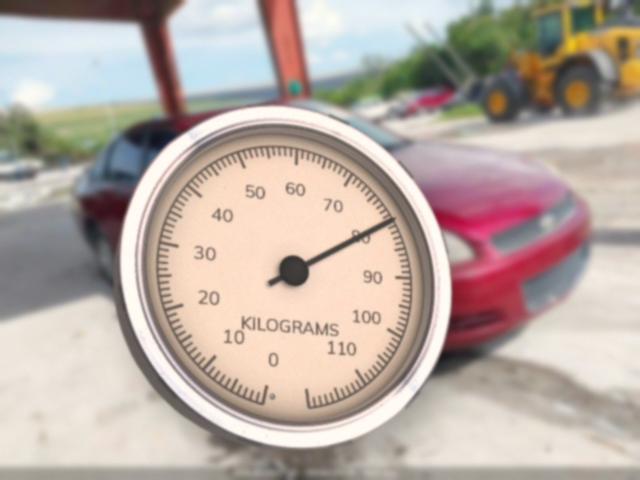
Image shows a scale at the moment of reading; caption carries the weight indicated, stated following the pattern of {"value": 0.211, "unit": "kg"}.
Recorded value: {"value": 80, "unit": "kg"}
